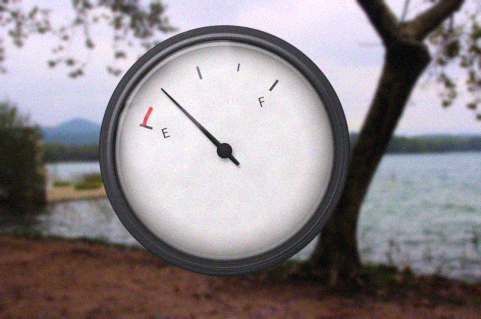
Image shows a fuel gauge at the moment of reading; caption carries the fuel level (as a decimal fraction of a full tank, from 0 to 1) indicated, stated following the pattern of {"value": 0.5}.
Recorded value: {"value": 0.25}
